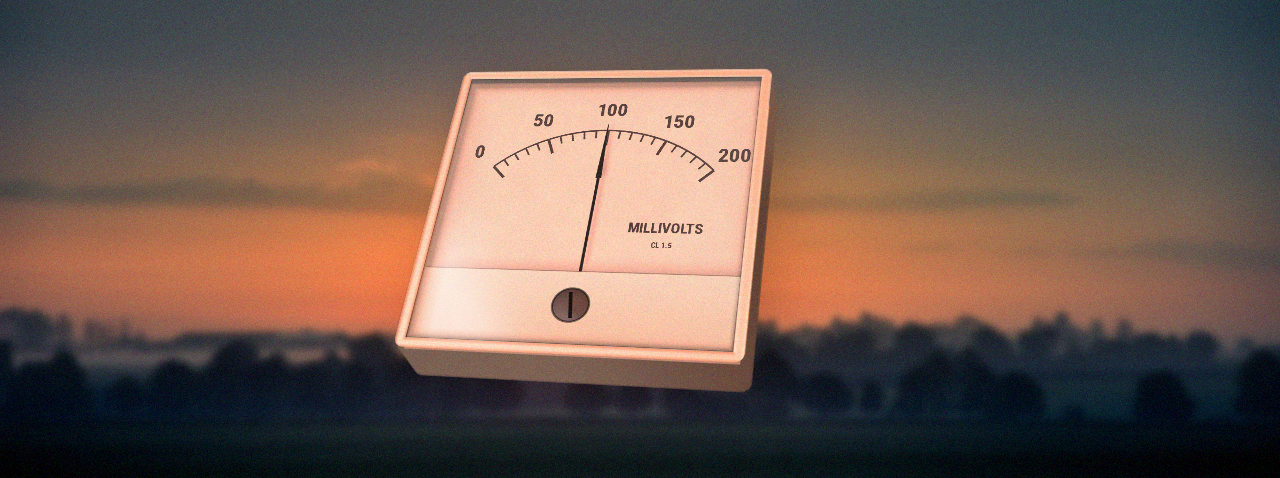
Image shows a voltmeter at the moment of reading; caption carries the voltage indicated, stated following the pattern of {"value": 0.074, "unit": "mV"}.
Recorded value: {"value": 100, "unit": "mV"}
